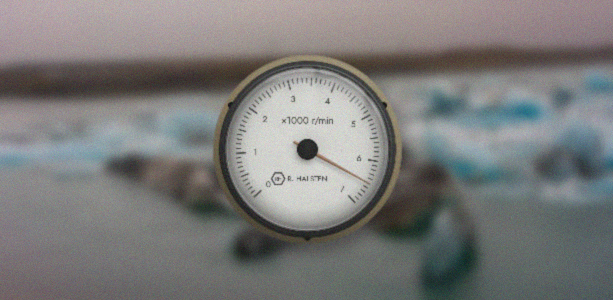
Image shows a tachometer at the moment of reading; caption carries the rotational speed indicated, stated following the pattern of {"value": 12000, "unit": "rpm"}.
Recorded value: {"value": 6500, "unit": "rpm"}
